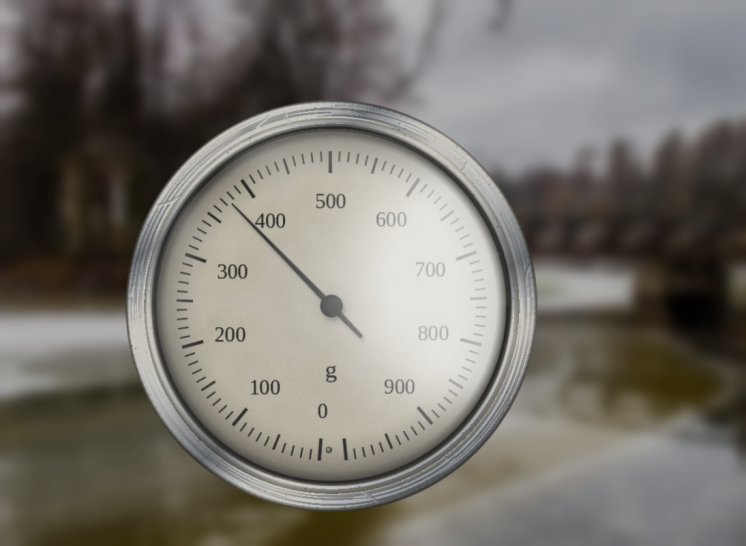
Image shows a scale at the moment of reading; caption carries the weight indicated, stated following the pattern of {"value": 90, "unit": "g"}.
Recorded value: {"value": 375, "unit": "g"}
